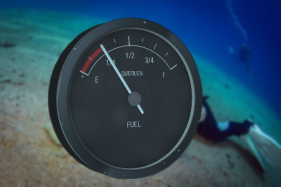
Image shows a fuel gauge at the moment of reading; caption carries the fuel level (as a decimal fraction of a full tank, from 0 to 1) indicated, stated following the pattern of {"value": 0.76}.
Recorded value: {"value": 0.25}
